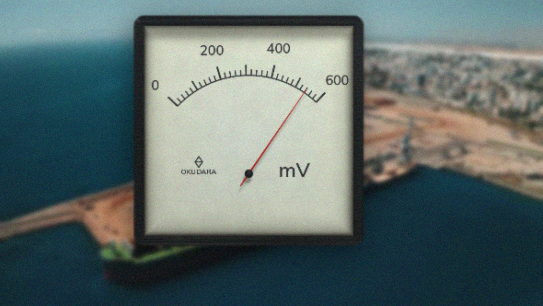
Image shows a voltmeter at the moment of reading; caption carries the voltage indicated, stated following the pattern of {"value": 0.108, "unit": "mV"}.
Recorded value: {"value": 540, "unit": "mV"}
